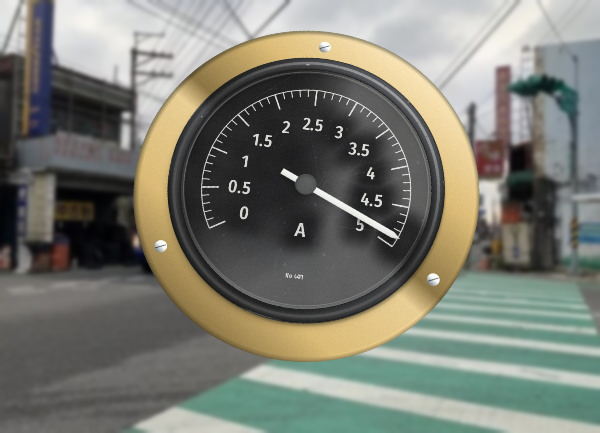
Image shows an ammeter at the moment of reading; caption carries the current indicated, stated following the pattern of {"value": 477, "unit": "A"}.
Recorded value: {"value": 4.9, "unit": "A"}
